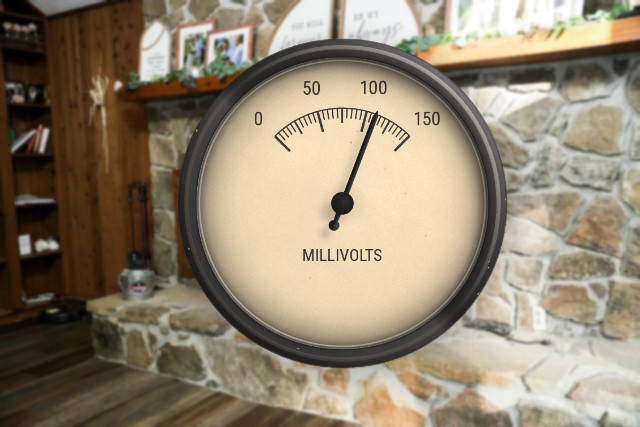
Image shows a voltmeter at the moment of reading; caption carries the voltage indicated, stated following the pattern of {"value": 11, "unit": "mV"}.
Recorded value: {"value": 110, "unit": "mV"}
